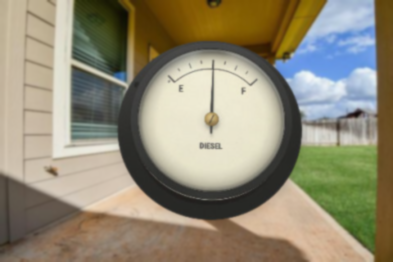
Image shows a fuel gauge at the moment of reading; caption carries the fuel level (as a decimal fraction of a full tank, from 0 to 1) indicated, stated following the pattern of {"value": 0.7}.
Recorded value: {"value": 0.5}
